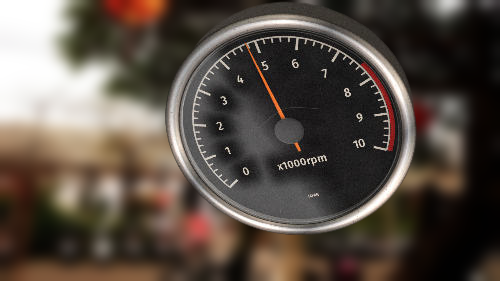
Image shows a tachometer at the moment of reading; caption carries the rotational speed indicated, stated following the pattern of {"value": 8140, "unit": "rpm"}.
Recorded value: {"value": 4800, "unit": "rpm"}
